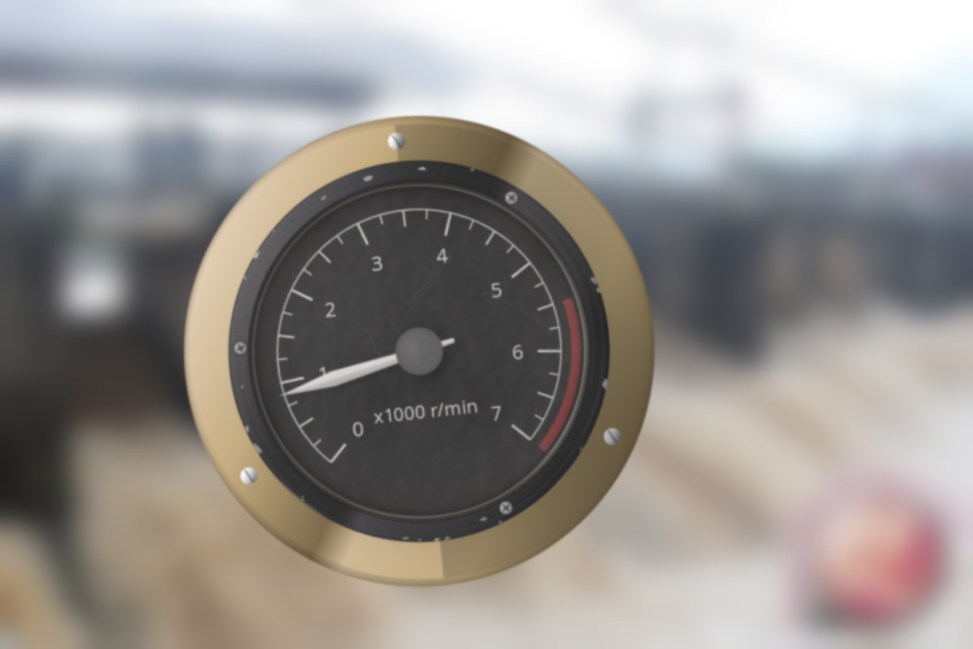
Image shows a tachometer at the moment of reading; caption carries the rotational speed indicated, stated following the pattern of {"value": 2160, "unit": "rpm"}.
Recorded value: {"value": 875, "unit": "rpm"}
